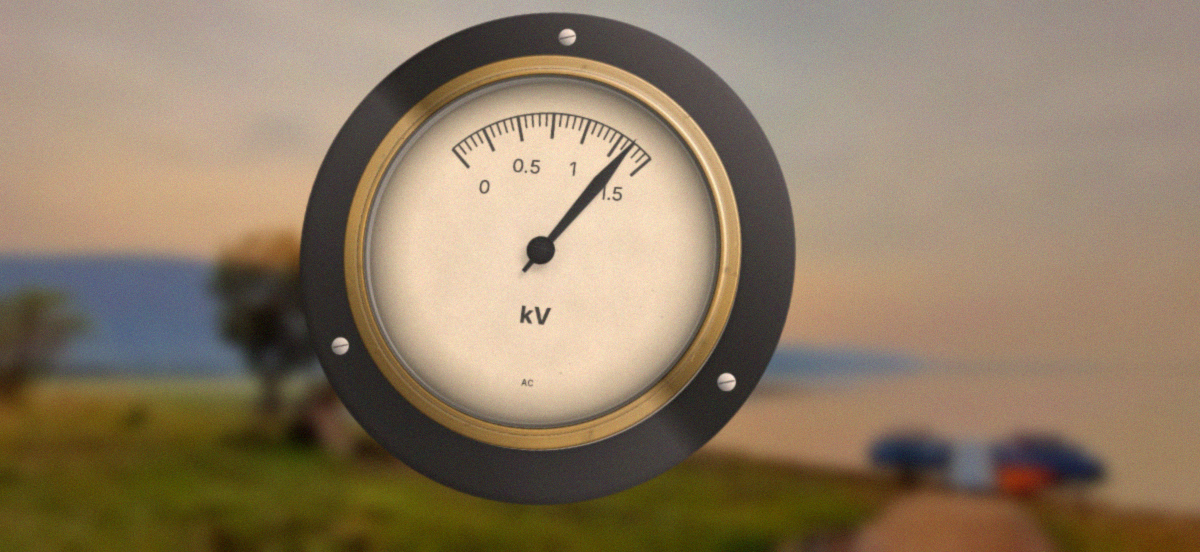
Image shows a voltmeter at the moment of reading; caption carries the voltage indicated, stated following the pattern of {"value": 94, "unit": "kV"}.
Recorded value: {"value": 1.35, "unit": "kV"}
